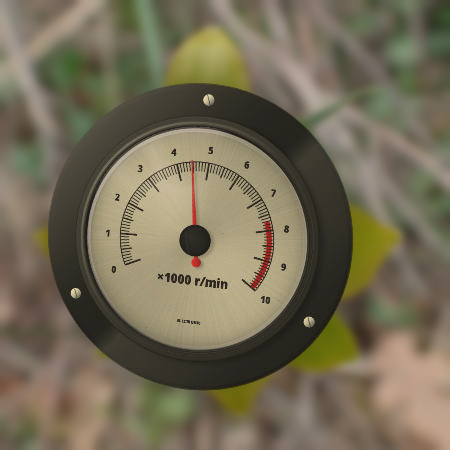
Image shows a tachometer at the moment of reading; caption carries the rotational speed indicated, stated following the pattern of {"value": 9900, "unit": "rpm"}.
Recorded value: {"value": 4500, "unit": "rpm"}
